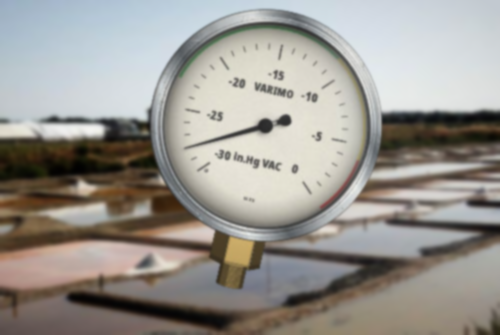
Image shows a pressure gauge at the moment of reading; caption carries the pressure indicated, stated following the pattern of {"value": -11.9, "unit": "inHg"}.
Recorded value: {"value": -28, "unit": "inHg"}
